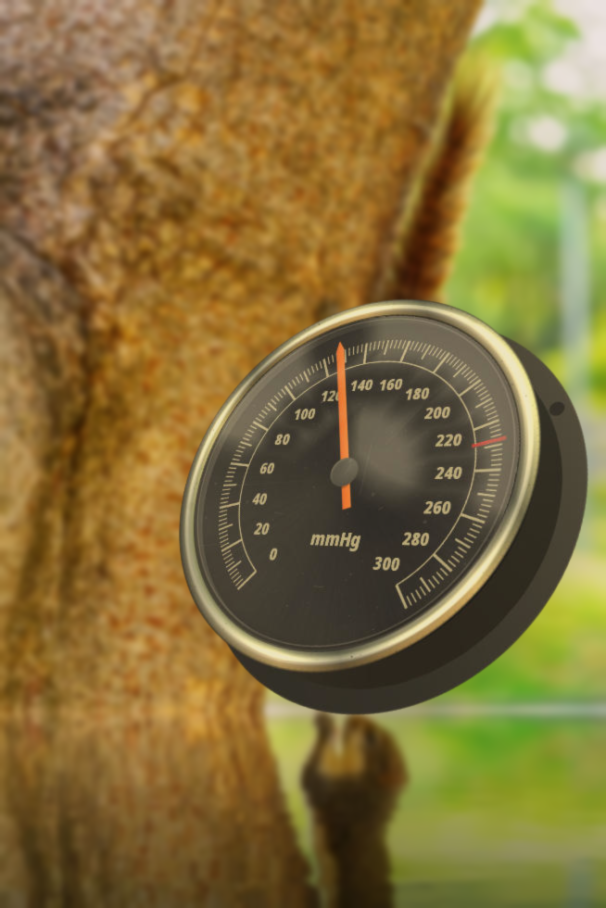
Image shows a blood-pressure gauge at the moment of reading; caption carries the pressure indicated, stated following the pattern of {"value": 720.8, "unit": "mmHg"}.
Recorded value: {"value": 130, "unit": "mmHg"}
